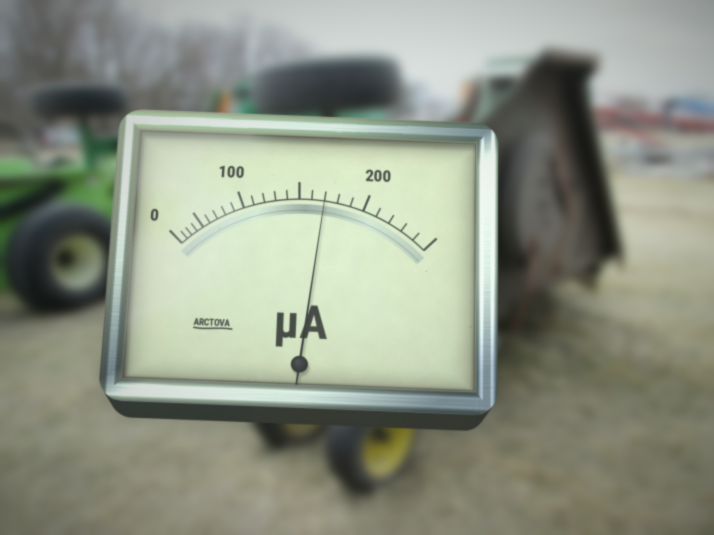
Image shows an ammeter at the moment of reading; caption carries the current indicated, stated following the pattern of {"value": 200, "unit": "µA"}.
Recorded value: {"value": 170, "unit": "µA"}
